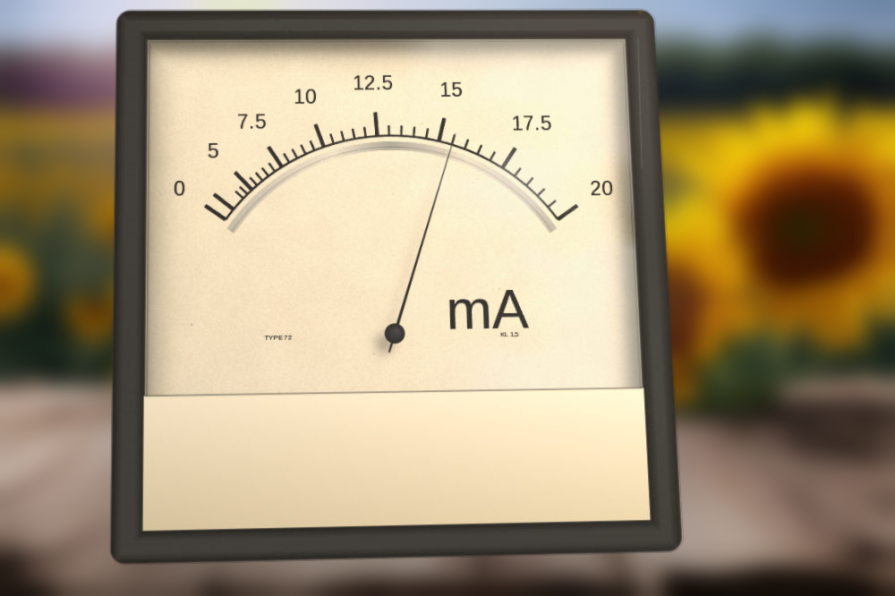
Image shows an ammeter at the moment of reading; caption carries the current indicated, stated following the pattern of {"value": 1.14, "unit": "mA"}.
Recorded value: {"value": 15.5, "unit": "mA"}
